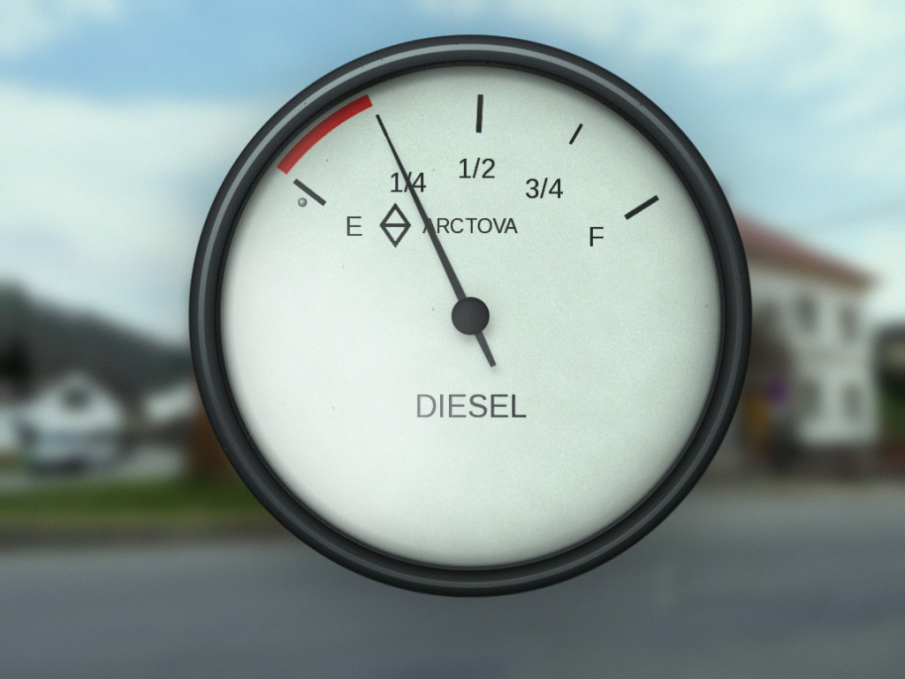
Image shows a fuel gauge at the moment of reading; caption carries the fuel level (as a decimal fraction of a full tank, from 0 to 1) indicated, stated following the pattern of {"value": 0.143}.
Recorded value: {"value": 0.25}
